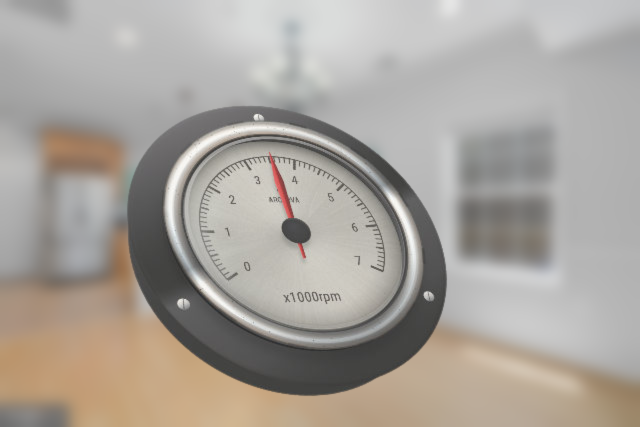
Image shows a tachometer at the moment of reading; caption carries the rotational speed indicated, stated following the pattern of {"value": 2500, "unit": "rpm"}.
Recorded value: {"value": 3500, "unit": "rpm"}
